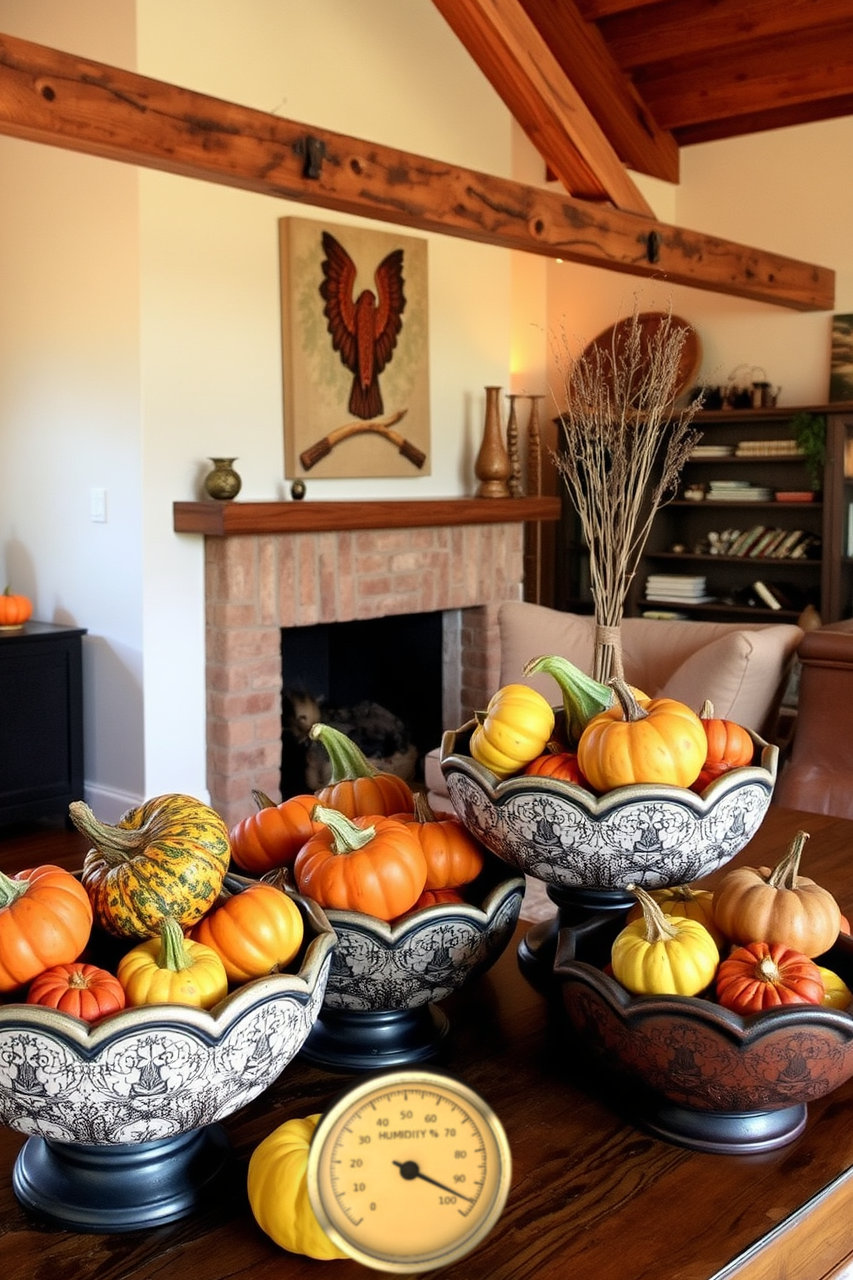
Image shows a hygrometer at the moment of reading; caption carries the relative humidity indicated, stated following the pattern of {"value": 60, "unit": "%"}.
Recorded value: {"value": 95, "unit": "%"}
